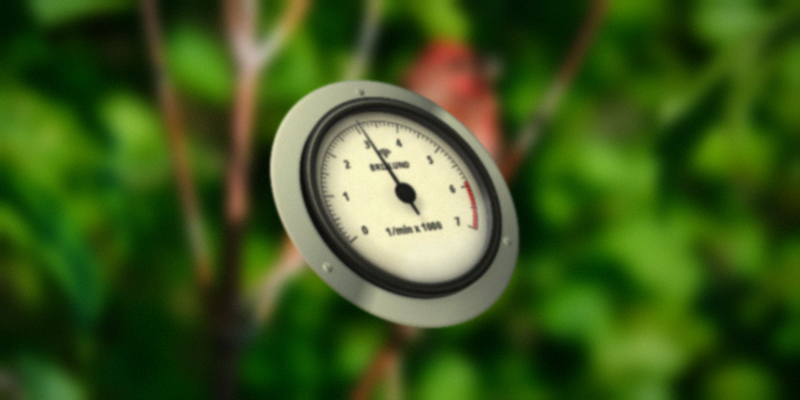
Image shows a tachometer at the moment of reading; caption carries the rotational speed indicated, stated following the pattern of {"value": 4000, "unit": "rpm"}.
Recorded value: {"value": 3000, "unit": "rpm"}
